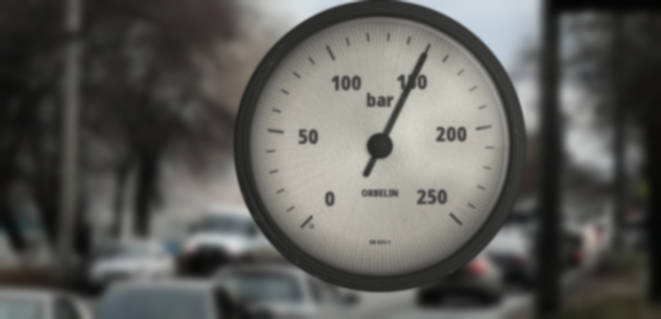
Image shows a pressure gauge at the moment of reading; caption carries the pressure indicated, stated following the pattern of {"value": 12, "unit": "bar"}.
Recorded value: {"value": 150, "unit": "bar"}
